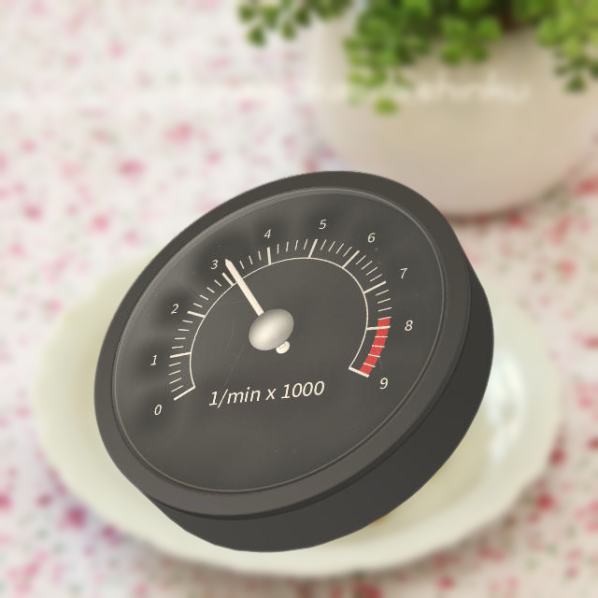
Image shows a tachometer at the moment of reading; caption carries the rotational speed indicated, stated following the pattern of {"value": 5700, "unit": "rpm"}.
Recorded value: {"value": 3200, "unit": "rpm"}
